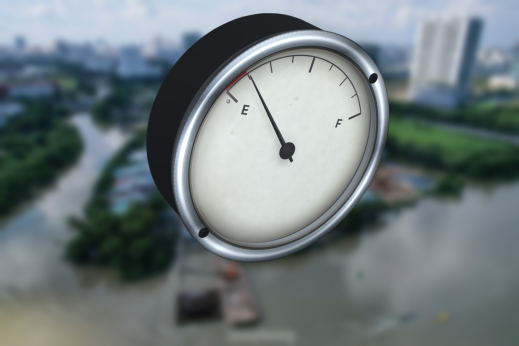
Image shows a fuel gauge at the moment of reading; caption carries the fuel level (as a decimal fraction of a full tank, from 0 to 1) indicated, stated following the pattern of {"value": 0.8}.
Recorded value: {"value": 0.125}
